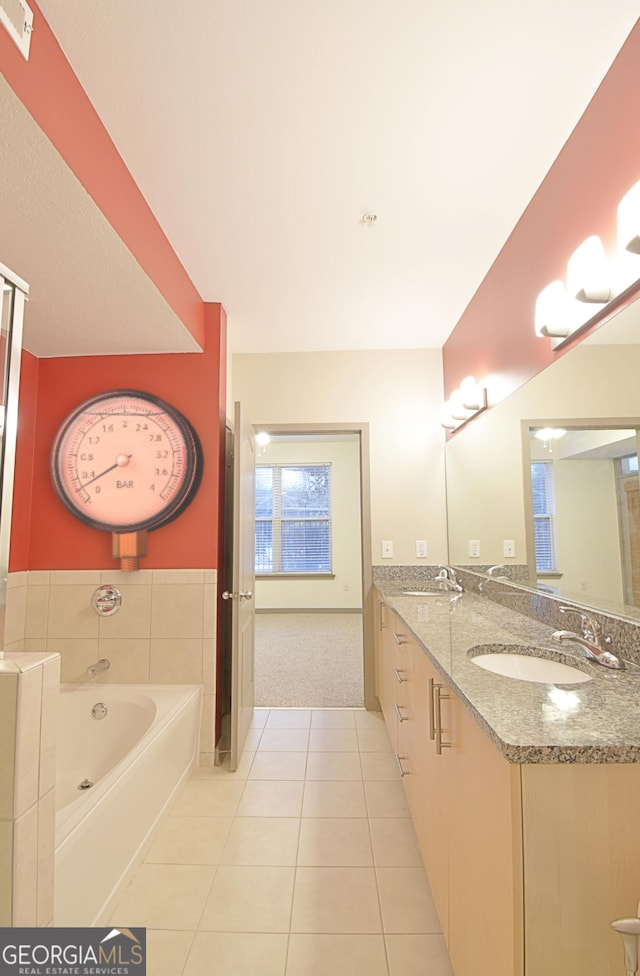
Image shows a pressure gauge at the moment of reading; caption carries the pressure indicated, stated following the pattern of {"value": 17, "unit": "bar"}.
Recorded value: {"value": 0.2, "unit": "bar"}
